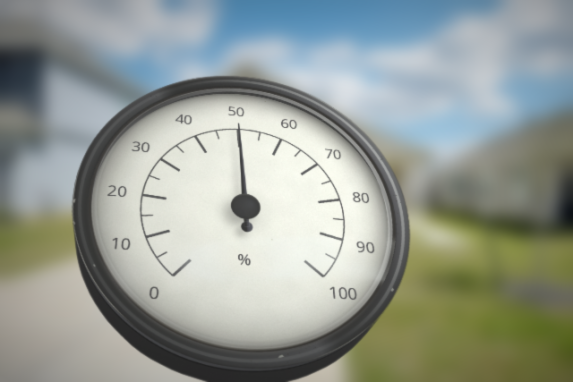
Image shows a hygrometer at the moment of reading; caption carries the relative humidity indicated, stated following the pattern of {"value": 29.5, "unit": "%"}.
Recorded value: {"value": 50, "unit": "%"}
